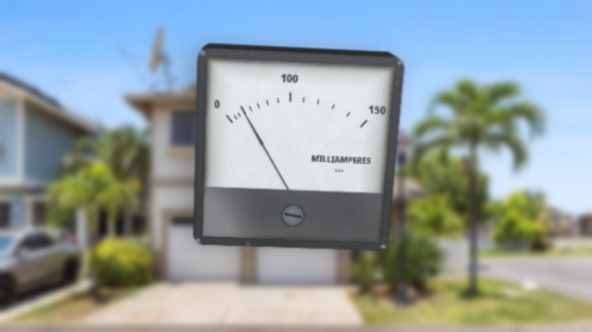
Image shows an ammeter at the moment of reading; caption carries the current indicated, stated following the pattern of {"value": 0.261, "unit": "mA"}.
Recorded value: {"value": 50, "unit": "mA"}
